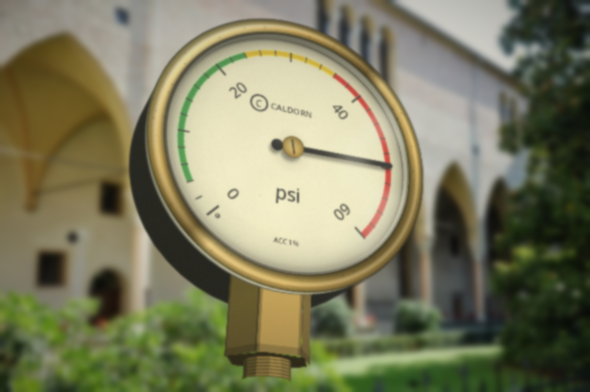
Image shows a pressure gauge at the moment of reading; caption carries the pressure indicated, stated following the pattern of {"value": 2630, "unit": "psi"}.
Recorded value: {"value": 50, "unit": "psi"}
